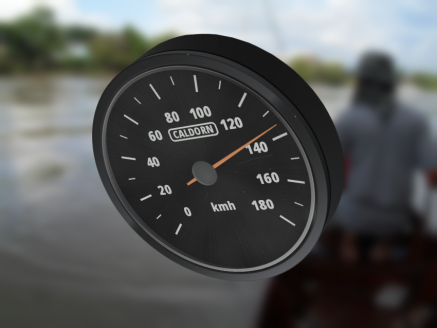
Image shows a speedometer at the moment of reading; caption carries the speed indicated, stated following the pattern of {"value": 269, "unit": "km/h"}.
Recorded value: {"value": 135, "unit": "km/h"}
